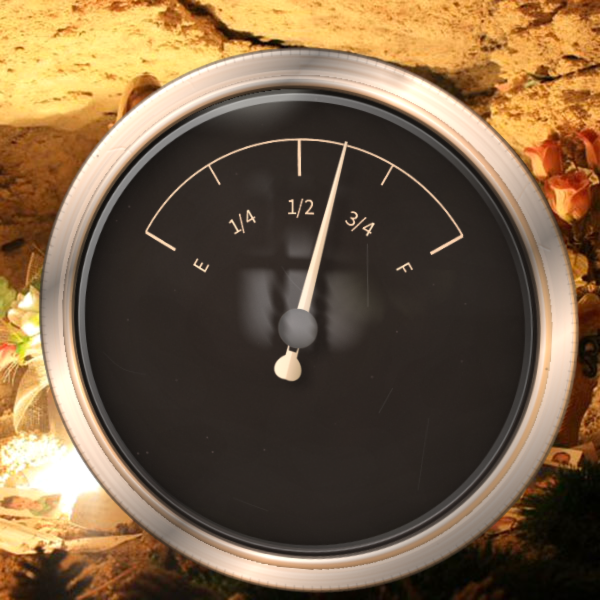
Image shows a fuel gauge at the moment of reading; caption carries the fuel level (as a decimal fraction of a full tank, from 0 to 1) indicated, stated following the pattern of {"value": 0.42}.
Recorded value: {"value": 0.625}
